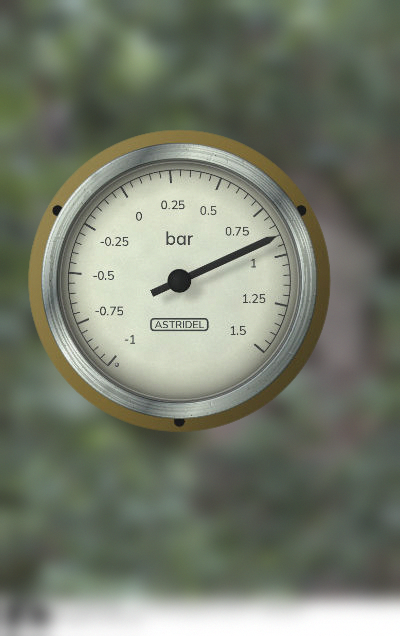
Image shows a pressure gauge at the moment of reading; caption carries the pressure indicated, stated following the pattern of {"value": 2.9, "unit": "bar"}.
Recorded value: {"value": 0.9, "unit": "bar"}
